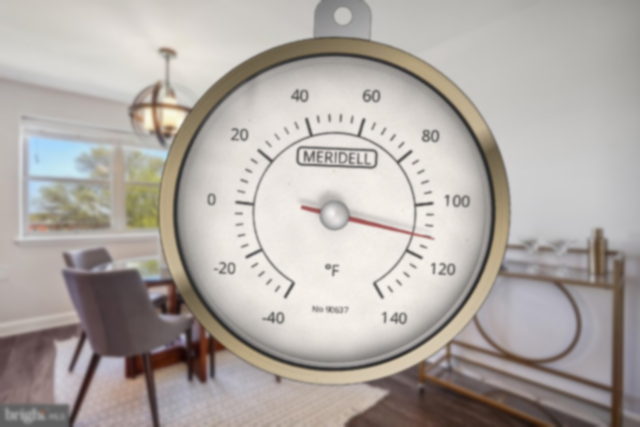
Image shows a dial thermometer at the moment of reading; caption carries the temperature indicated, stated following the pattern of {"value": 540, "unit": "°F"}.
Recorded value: {"value": 112, "unit": "°F"}
